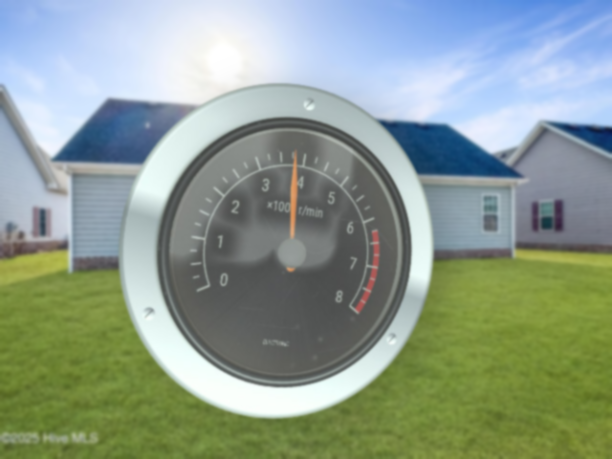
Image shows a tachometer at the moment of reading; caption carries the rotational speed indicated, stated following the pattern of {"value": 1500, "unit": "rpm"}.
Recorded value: {"value": 3750, "unit": "rpm"}
